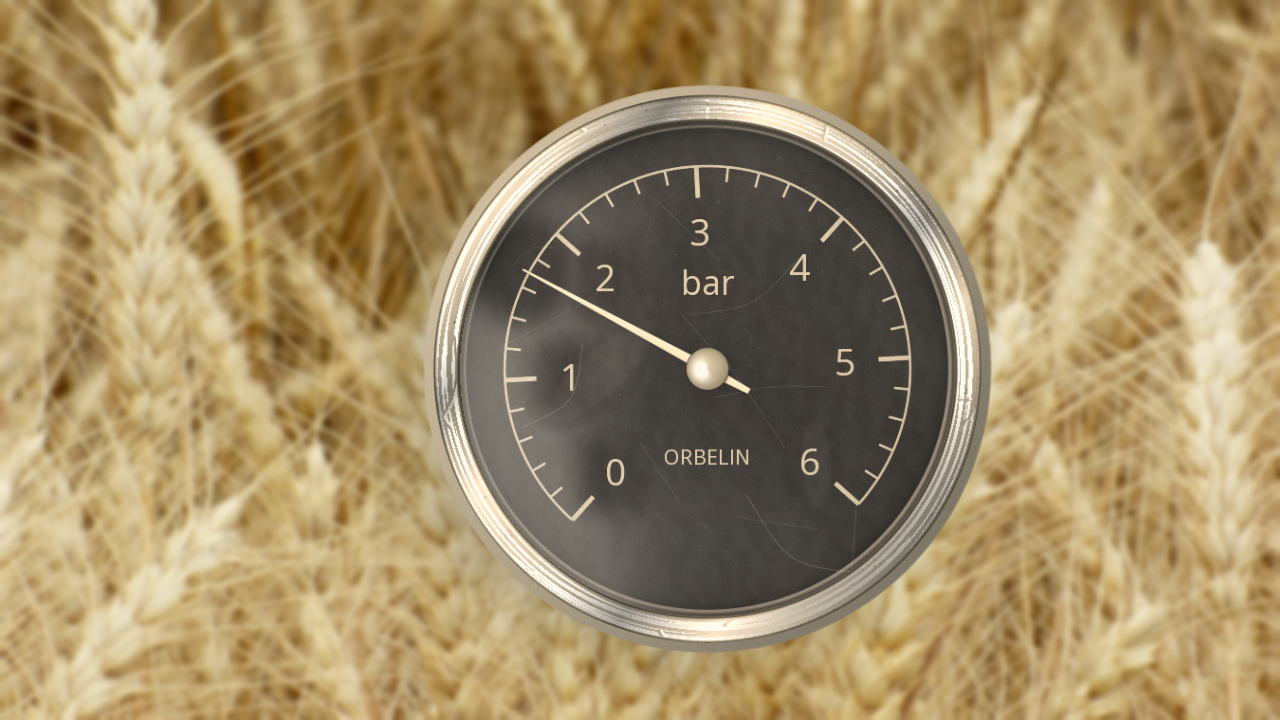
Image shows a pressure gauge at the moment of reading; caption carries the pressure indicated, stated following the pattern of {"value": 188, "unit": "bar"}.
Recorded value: {"value": 1.7, "unit": "bar"}
